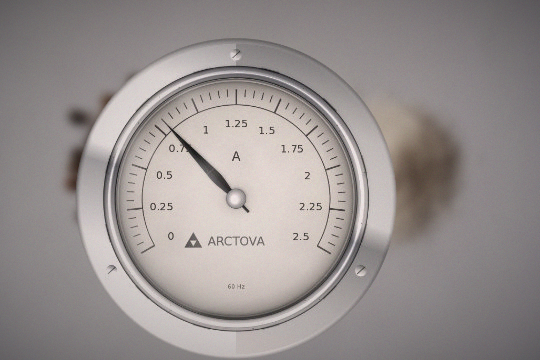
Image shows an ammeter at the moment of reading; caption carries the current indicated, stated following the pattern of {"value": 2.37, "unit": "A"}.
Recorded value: {"value": 0.8, "unit": "A"}
